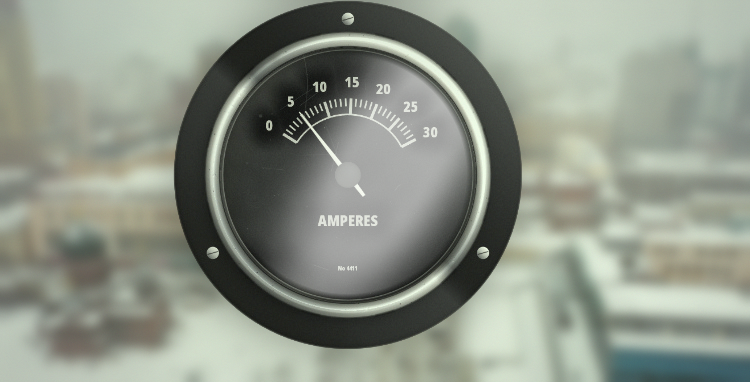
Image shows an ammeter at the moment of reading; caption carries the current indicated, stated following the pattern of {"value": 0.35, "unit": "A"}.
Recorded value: {"value": 5, "unit": "A"}
